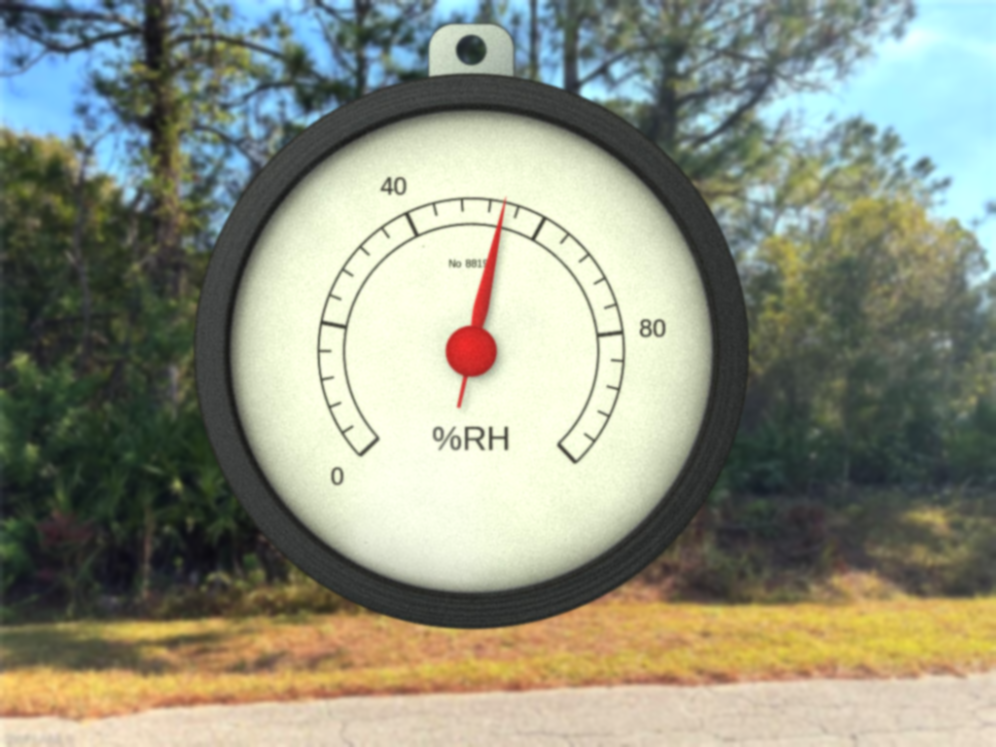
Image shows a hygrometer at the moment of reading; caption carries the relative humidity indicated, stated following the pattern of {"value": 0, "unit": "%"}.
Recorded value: {"value": 54, "unit": "%"}
